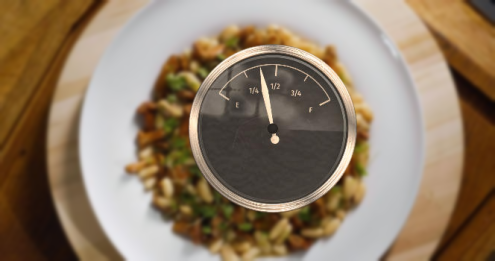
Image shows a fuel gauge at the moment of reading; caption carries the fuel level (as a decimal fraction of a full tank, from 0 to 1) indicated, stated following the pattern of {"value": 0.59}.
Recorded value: {"value": 0.375}
